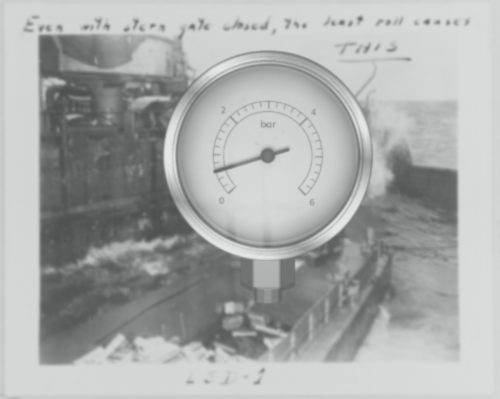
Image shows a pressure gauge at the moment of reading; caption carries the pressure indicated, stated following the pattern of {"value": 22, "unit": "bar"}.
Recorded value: {"value": 0.6, "unit": "bar"}
